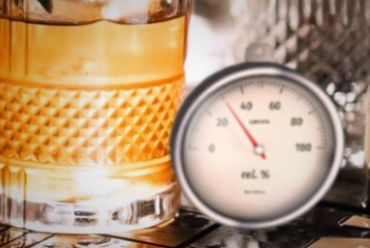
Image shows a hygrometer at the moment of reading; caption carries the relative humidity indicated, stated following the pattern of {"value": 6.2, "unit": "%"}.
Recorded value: {"value": 30, "unit": "%"}
